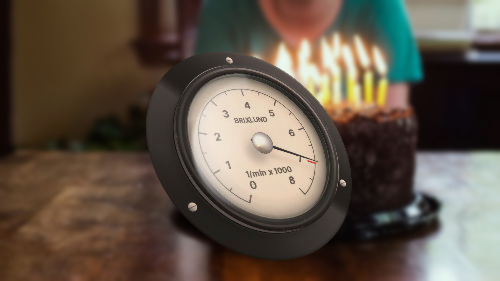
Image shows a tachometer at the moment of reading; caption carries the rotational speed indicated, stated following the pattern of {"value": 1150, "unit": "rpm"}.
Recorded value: {"value": 7000, "unit": "rpm"}
